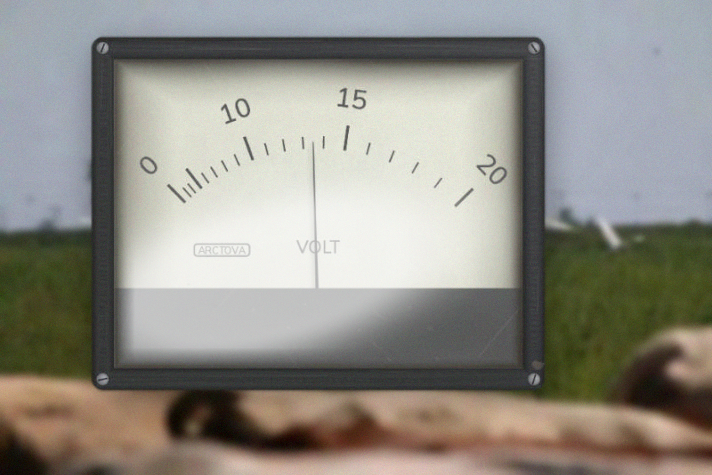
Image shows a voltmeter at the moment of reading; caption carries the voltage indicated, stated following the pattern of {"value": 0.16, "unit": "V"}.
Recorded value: {"value": 13.5, "unit": "V"}
